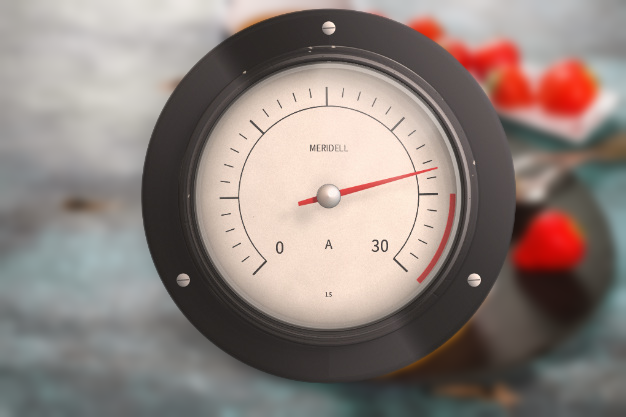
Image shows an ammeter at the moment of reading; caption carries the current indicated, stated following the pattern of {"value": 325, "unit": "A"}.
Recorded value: {"value": 23.5, "unit": "A"}
